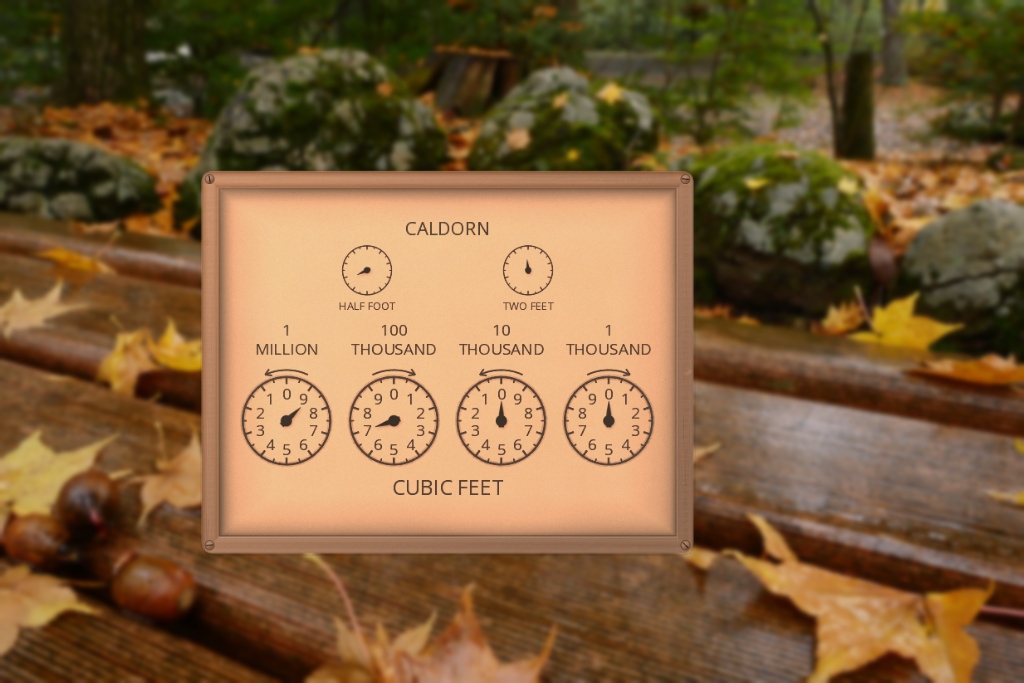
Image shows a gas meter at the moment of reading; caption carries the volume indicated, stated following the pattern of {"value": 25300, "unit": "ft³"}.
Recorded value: {"value": 870000, "unit": "ft³"}
